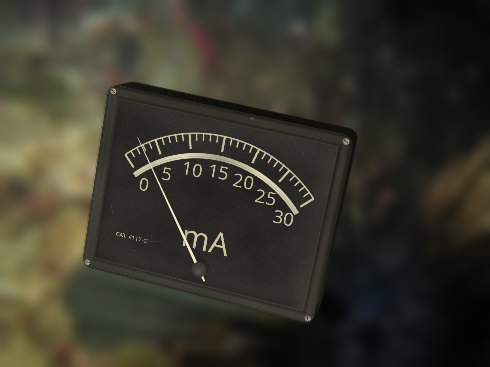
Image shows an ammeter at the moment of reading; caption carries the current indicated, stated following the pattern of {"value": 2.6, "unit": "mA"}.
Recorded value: {"value": 3, "unit": "mA"}
